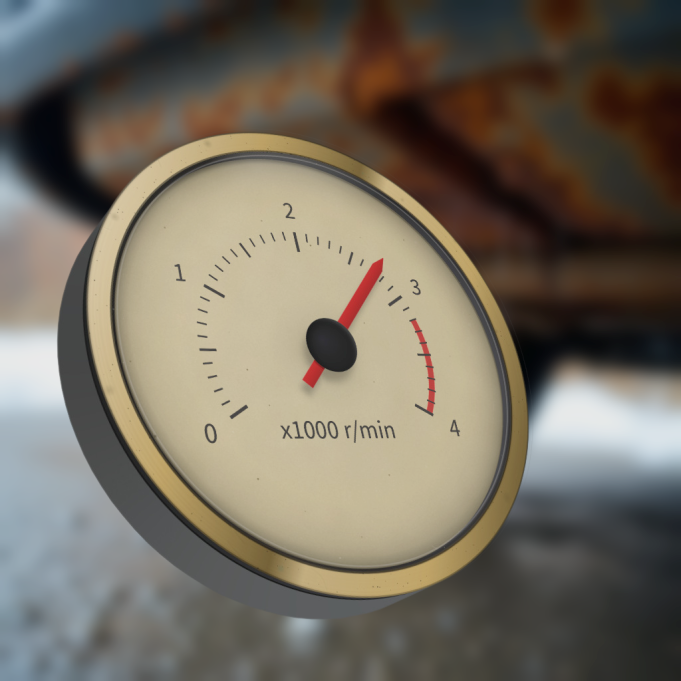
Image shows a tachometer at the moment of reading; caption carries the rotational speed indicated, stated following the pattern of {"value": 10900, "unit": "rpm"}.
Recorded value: {"value": 2700, "unit": "rpm"}
